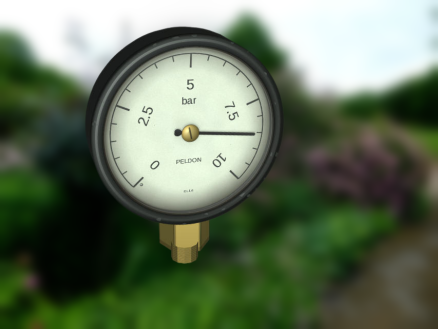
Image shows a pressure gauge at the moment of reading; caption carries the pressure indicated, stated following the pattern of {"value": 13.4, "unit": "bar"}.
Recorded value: {"value": 8.5, "unit": "bar"}
